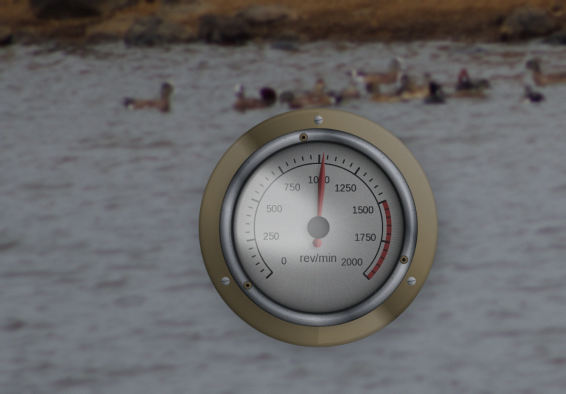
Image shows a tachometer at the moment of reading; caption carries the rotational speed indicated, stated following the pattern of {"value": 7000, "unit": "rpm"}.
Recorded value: {"value": 1025, "unit": "rpm"}
